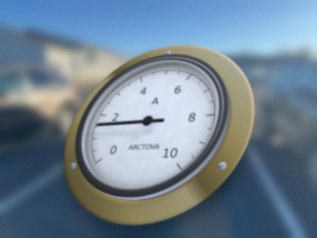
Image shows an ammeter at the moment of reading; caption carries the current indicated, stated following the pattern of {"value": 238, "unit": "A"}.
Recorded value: {"value": 1.5, "unit": "A"}
